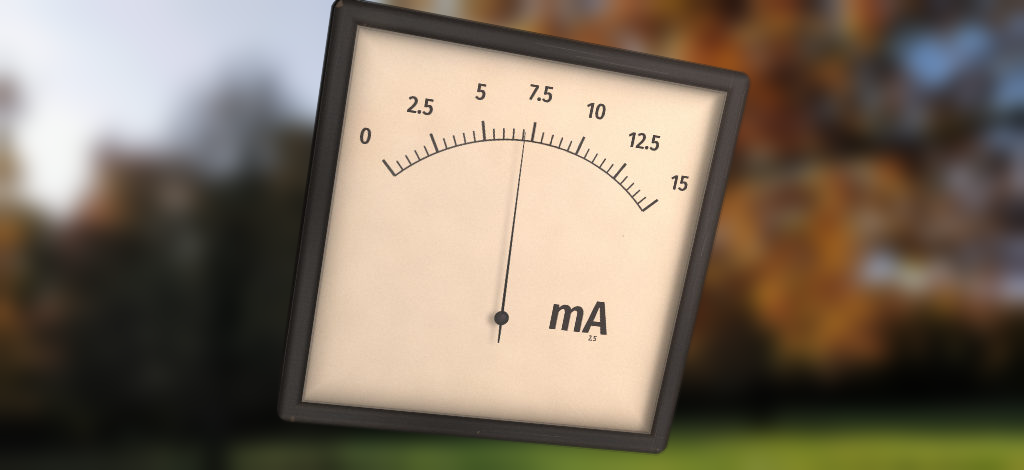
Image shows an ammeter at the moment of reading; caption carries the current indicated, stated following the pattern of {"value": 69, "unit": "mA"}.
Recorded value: {"value": 7, "unit": "mA"}
